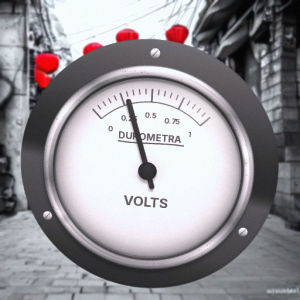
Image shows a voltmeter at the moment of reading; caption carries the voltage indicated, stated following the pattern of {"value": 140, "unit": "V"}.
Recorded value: {"value": 0.3, "unit": "V"}
